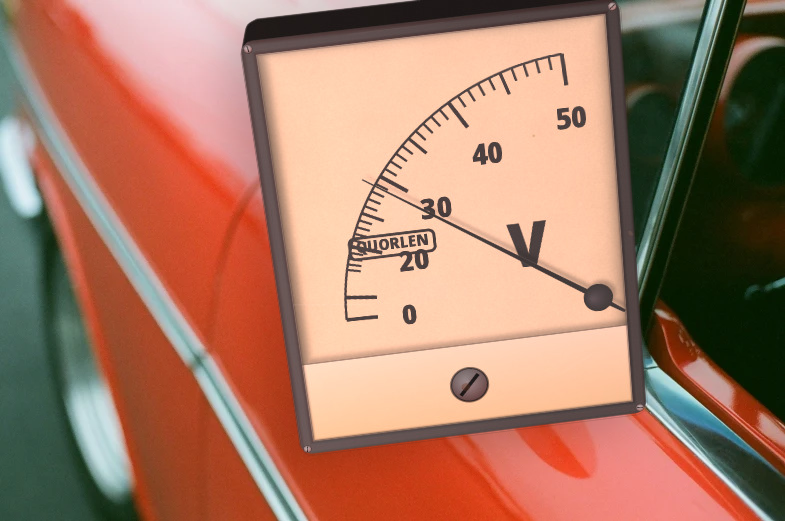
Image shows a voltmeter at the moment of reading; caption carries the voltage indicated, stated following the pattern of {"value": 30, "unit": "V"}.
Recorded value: {"value": 29, "unit": "V"}
